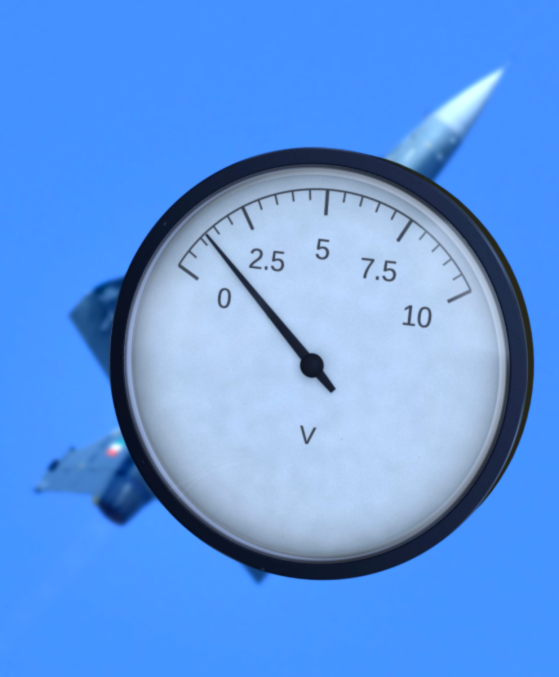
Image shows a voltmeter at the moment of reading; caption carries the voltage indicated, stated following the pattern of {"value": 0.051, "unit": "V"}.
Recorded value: {"value": 1.25, "unit": "V"}
